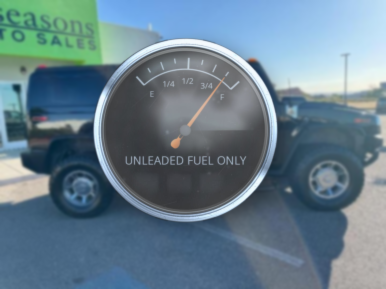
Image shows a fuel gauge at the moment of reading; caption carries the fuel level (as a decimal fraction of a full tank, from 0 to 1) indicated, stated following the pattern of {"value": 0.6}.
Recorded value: {"value": 0.875}
